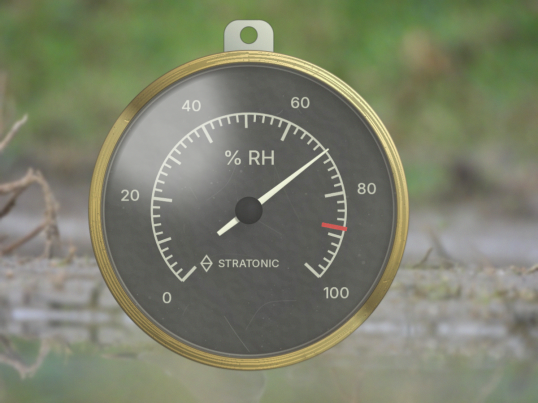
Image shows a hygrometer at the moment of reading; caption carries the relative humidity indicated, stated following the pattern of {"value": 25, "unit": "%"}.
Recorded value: {"value": 70, "unit": "%"}
